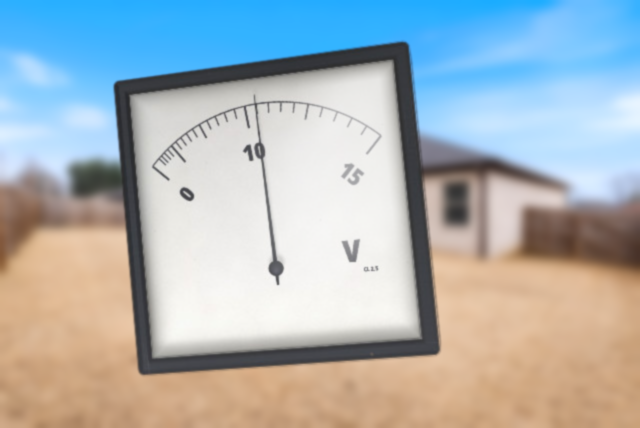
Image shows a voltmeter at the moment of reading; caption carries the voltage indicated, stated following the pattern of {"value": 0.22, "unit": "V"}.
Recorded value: {"value": 10.5, "unit": "V"}
